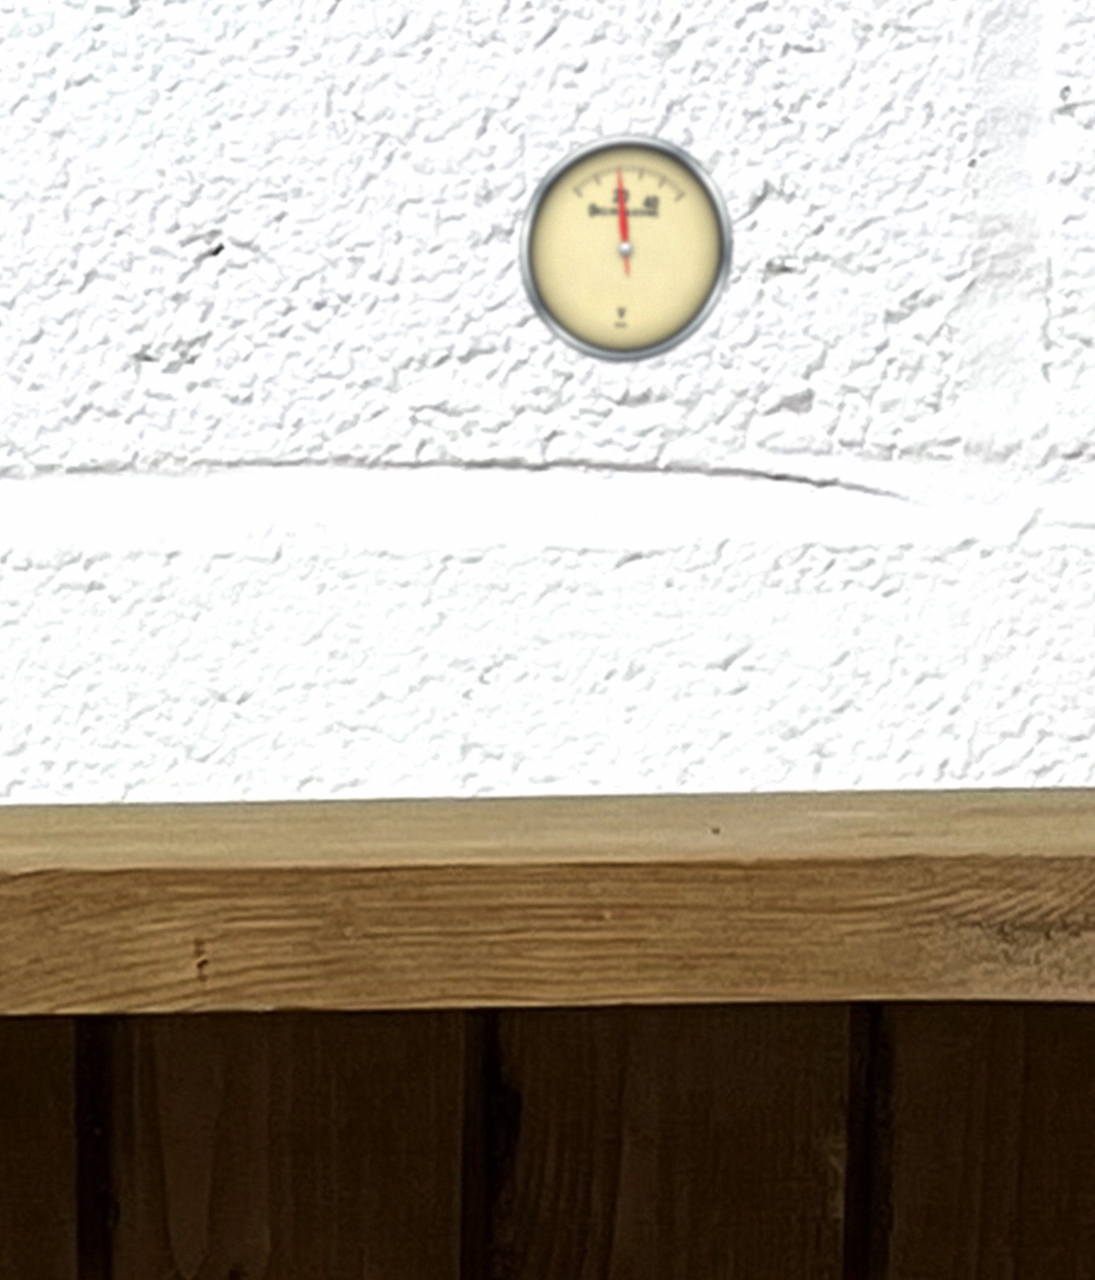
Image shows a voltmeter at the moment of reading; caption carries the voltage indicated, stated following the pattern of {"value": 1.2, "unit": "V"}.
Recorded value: {"value": 20, "unit": "V"}
